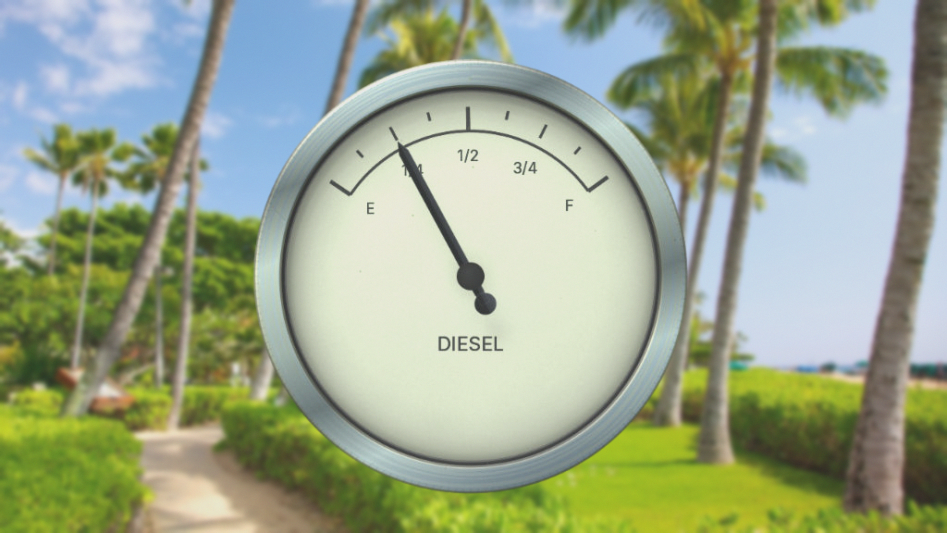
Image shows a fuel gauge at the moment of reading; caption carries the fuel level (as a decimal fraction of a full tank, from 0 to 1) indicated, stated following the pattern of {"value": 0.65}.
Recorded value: {"value": 0.25}
